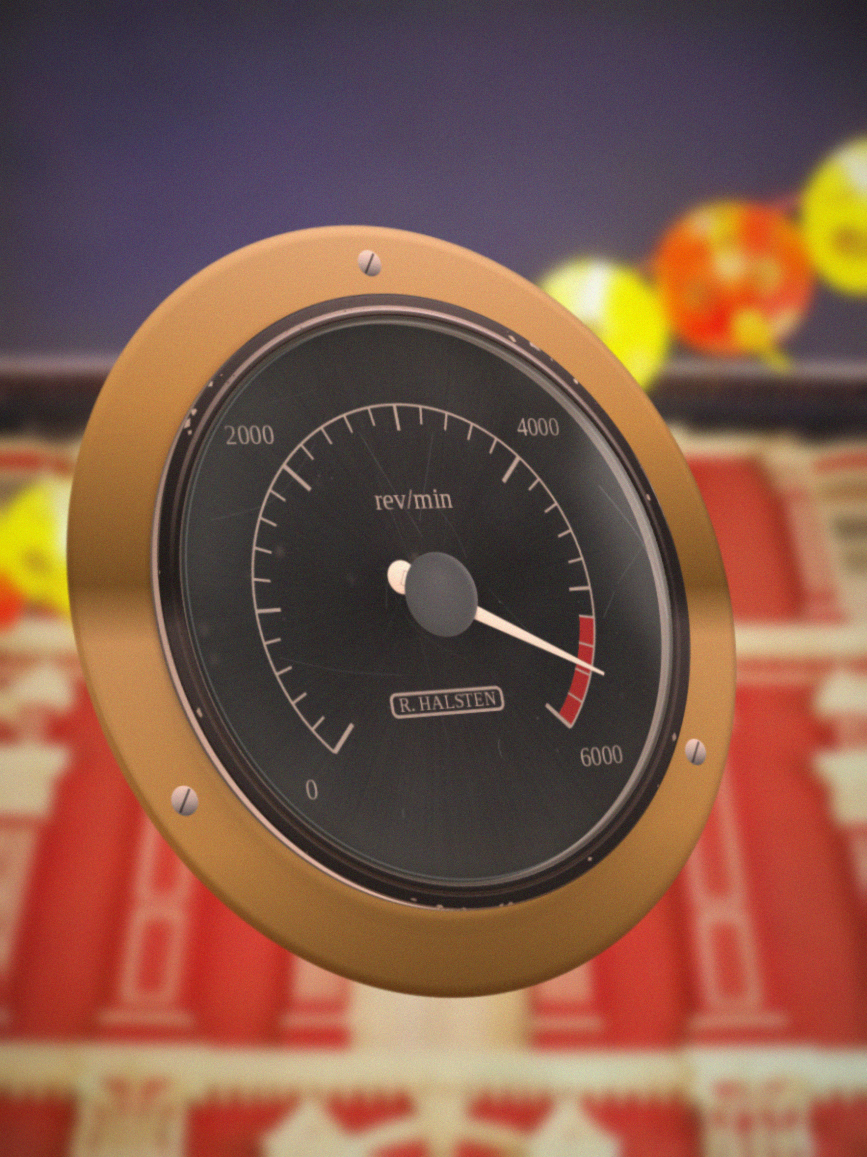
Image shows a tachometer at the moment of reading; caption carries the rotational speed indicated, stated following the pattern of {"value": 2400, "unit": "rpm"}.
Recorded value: {"value": 5600, "unit": "rpm"}
